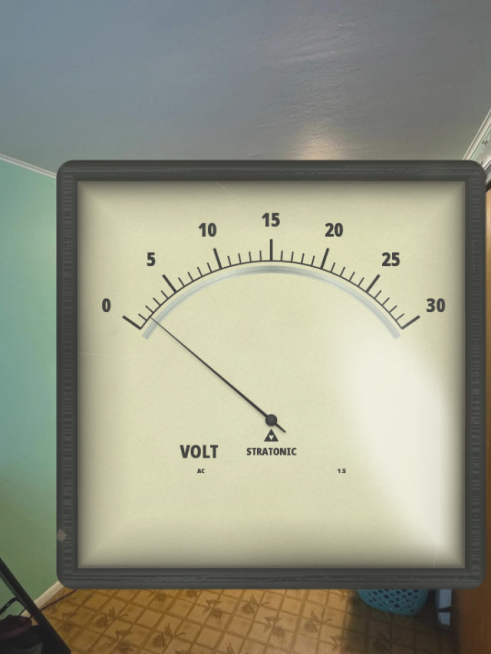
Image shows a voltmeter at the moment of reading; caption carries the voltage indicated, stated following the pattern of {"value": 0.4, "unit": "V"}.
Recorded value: {"value": 1.5, "unit": "V"}
